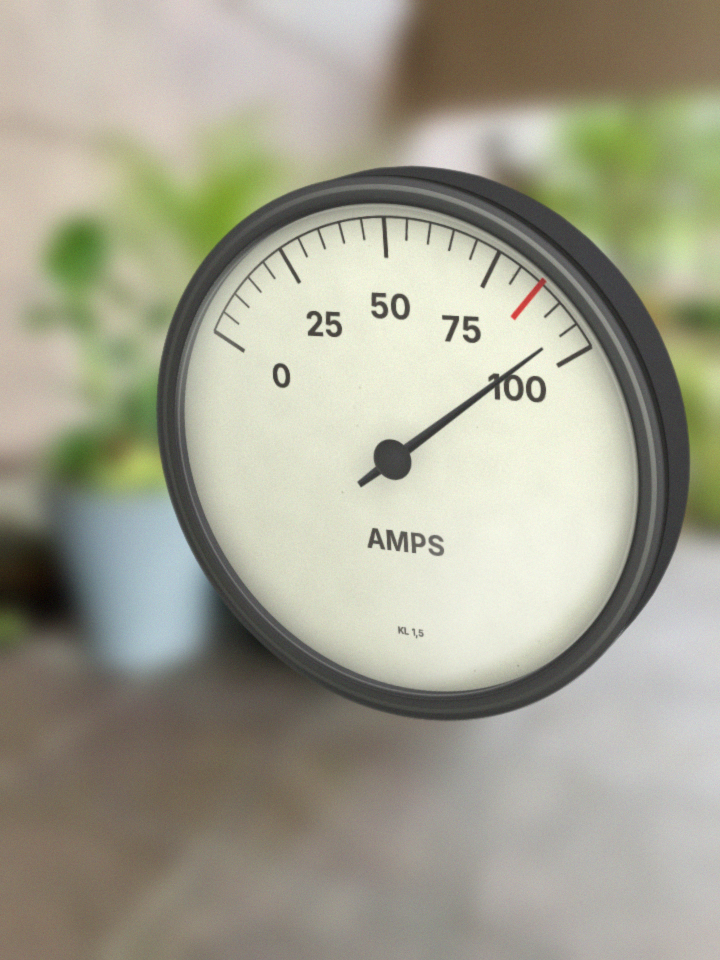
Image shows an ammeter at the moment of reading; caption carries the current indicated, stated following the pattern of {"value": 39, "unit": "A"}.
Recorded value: {"value": 95, "unit": "A"}
